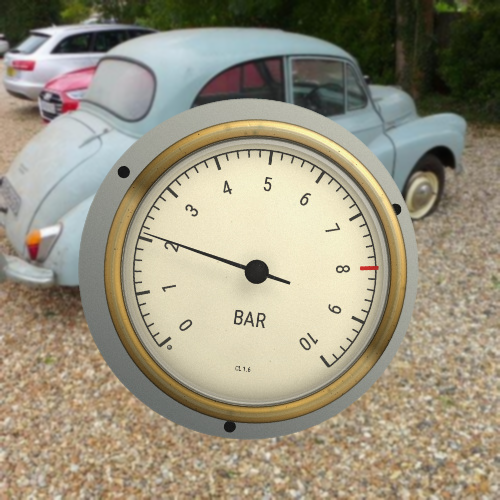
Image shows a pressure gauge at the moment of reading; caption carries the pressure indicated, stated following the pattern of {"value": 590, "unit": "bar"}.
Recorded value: {"value": 2.1, "unit": "bar"}
